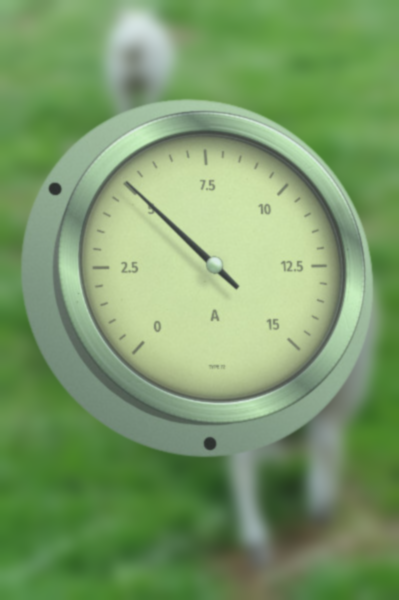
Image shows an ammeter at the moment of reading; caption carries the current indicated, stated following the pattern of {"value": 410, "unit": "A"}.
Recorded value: {"value": 5, "unit": "A"}
